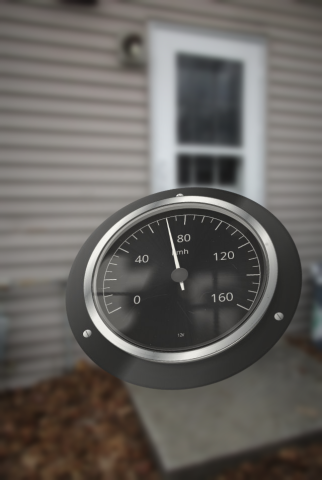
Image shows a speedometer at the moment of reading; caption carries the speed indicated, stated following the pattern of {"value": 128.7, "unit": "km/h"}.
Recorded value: {"value": 70, "unit": "km/h"}
